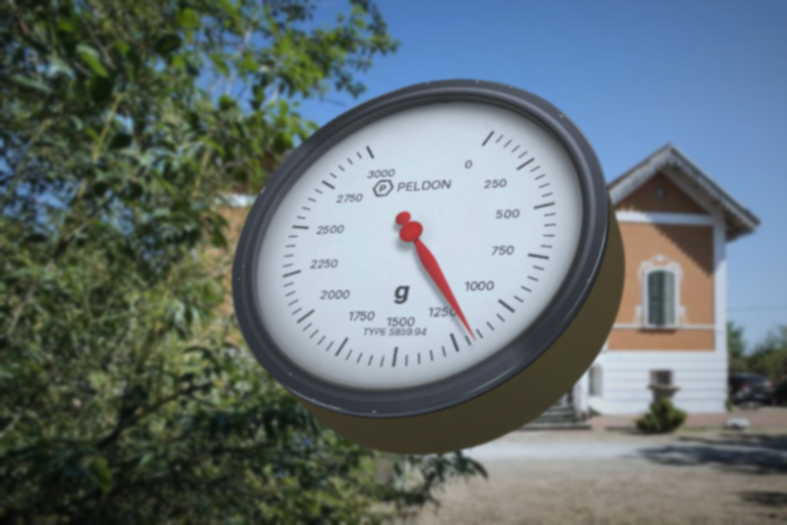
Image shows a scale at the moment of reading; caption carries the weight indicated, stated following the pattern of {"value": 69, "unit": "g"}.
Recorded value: {"value": 1175, "unit": "g"}
